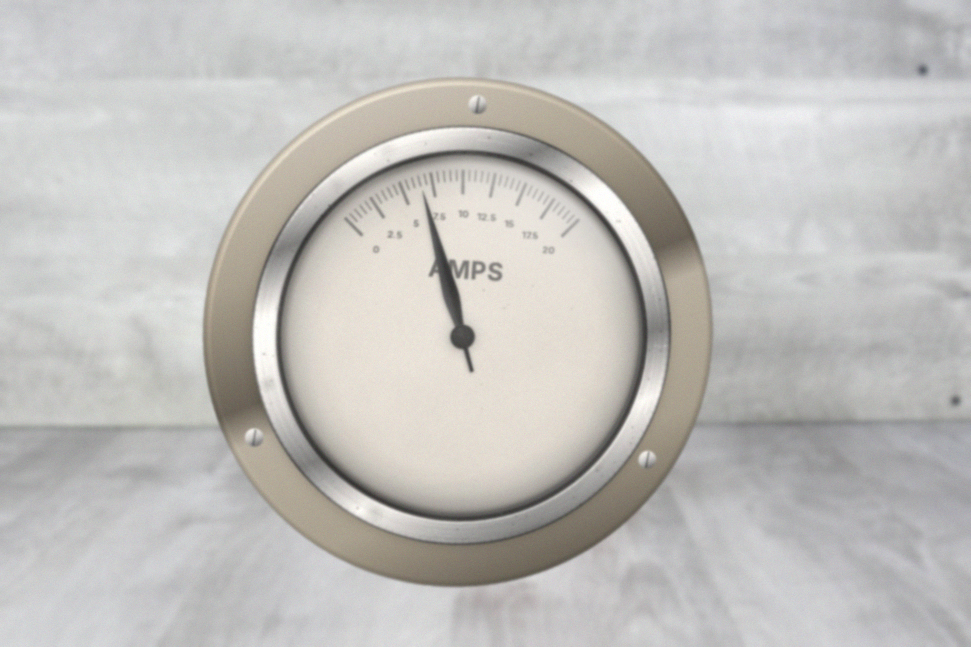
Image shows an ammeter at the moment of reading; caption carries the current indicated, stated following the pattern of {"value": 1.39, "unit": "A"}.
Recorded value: {"value": 6.5, "unit": "A"}
